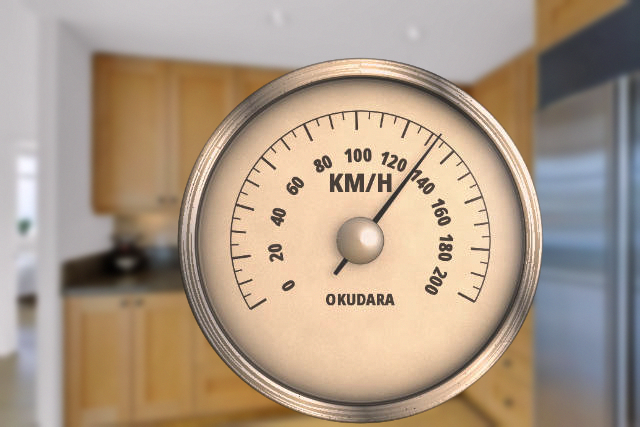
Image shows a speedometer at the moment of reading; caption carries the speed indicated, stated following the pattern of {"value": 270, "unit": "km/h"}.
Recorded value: {"value": 132.5, "unit": "km/h"}
